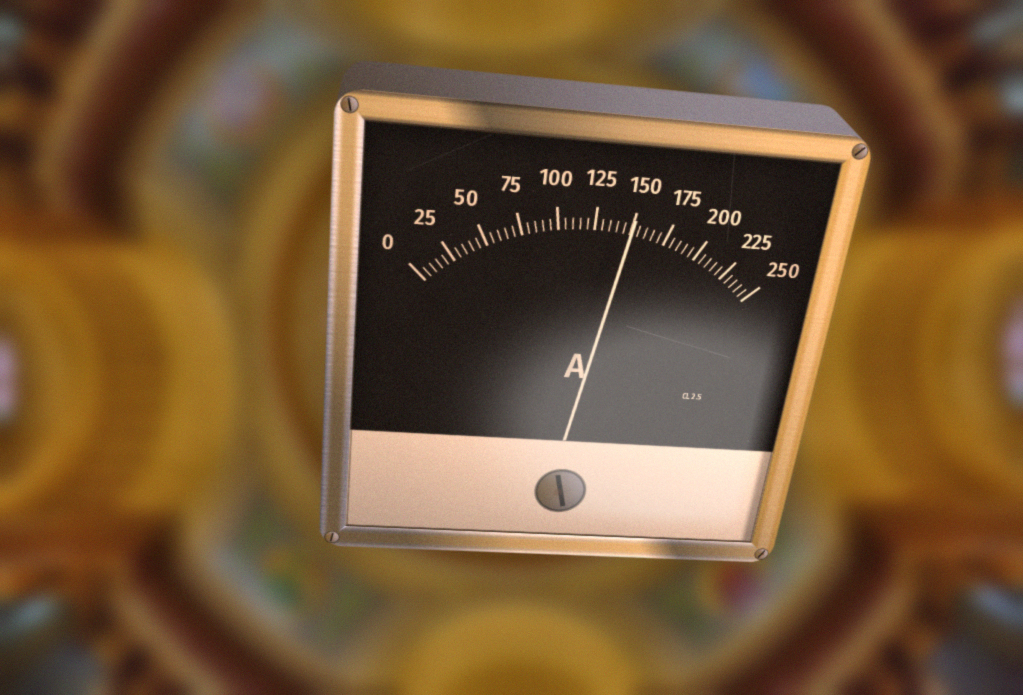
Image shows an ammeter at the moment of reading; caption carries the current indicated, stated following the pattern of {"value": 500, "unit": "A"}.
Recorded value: {"value": 150, "unit": "A"}
